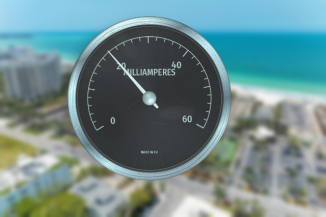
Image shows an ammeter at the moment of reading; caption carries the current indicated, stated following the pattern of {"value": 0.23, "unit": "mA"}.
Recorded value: {"value": 20, "unit": "mA"}
